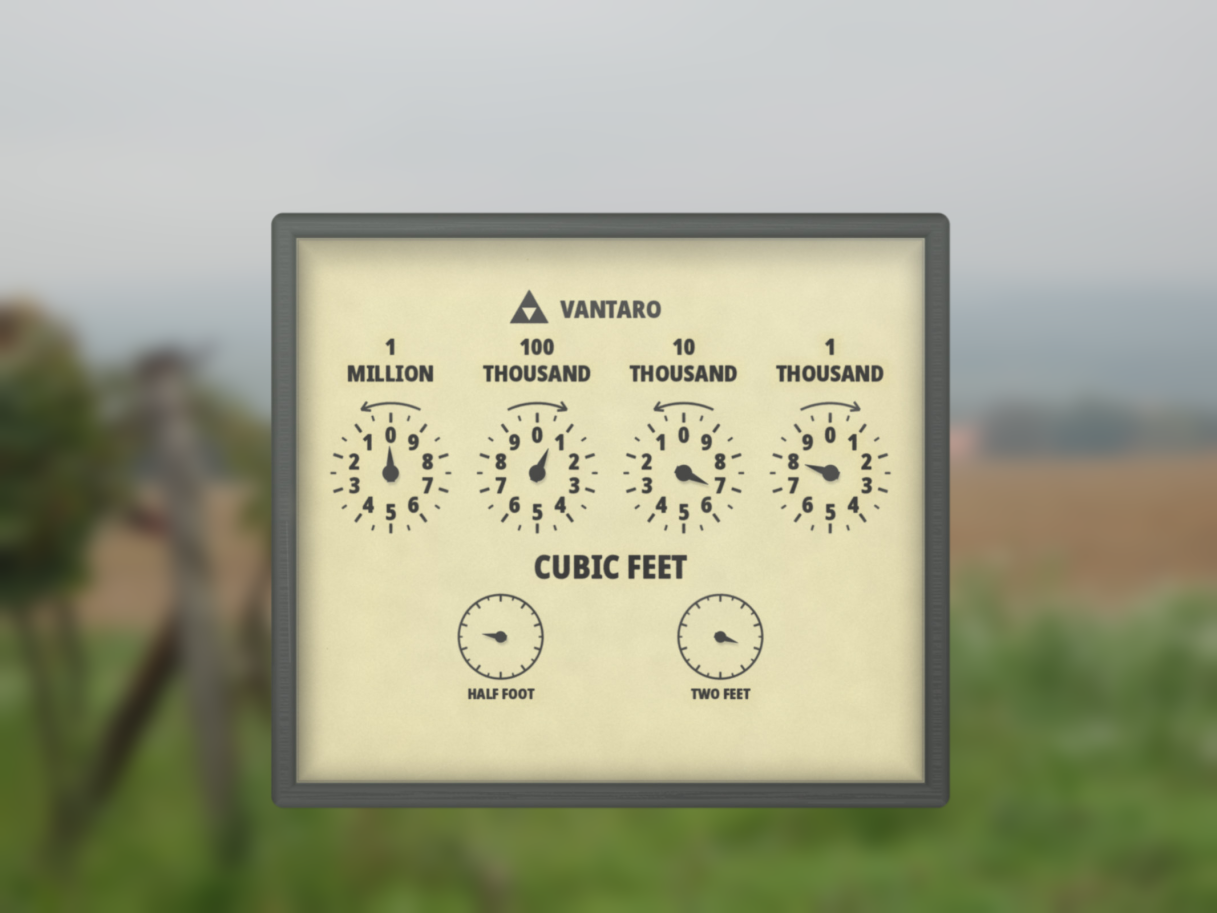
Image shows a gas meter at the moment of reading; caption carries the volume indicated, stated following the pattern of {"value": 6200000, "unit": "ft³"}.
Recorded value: {"value": 6800, "unit": "ft³"}
